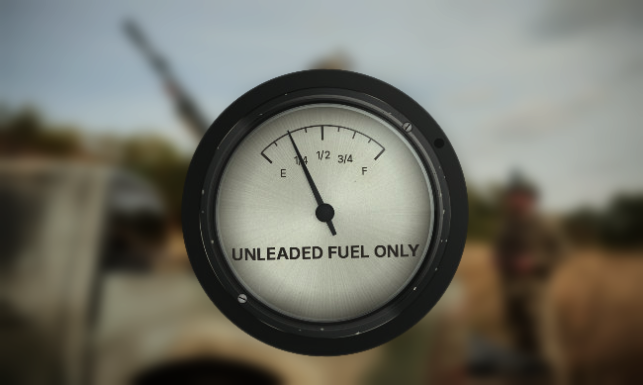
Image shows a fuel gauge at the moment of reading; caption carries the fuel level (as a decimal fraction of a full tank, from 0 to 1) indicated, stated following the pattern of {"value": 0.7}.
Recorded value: {"value": 0.25}
